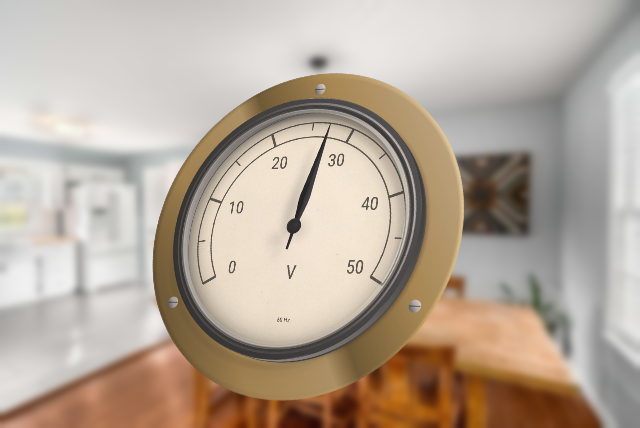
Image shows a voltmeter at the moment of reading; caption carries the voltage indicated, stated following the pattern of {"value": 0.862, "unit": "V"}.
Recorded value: {"value": 27.5, "unit": "V"}
